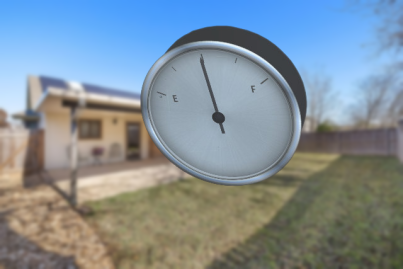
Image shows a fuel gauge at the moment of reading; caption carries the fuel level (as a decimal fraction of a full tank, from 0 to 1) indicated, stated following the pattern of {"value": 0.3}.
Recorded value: {"value": 0.5}
